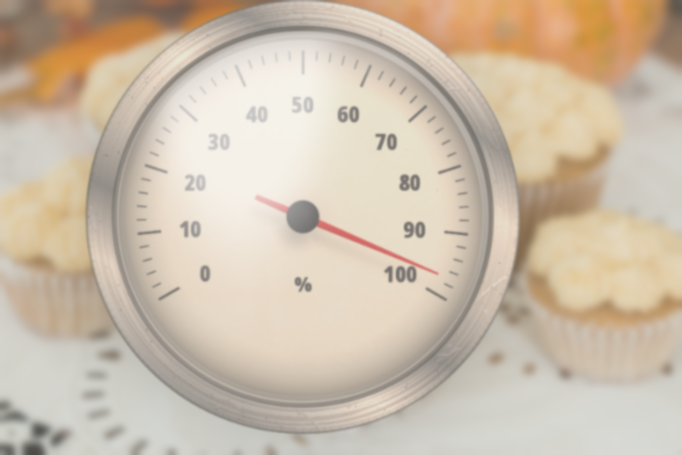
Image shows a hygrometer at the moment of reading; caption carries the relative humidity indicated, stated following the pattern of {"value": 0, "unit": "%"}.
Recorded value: {"value": 97, "unit": "%"}
